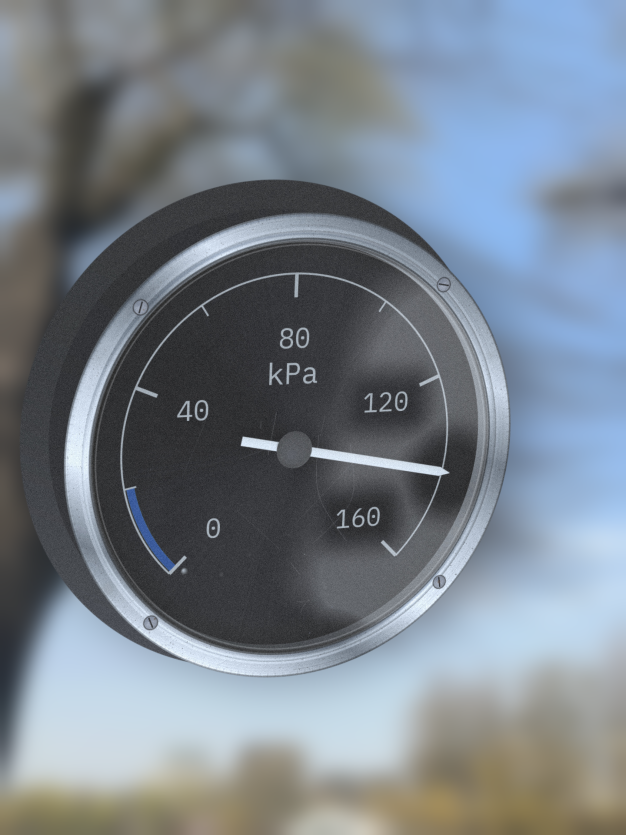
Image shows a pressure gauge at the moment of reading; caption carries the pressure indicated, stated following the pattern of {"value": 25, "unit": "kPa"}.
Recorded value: {"value": 140, "unit": "kPa"}
